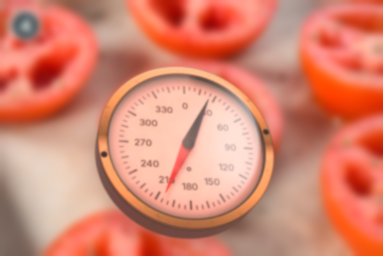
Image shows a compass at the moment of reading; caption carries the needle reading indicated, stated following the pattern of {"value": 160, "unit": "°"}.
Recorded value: {"value": 205, "unit": "°"}
